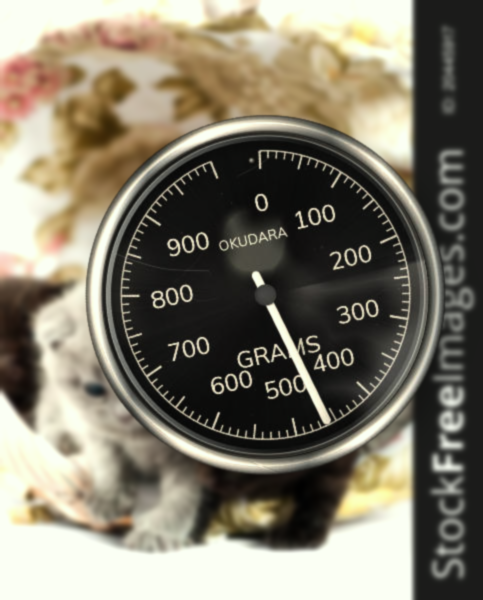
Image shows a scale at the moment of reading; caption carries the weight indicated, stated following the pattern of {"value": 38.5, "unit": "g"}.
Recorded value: {"value": 460, "unit": "g"}
